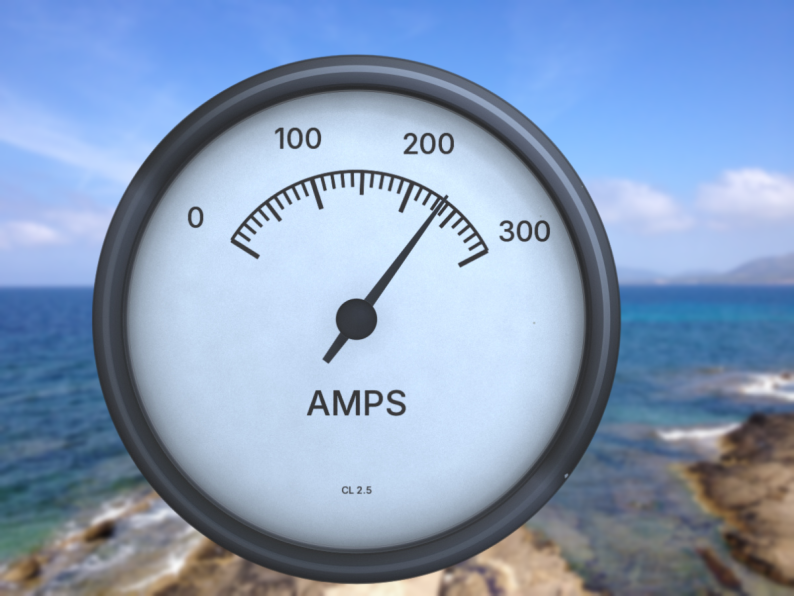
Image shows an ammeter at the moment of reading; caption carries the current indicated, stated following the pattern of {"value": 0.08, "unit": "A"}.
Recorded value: {"value": 235, "unit": "A"}
